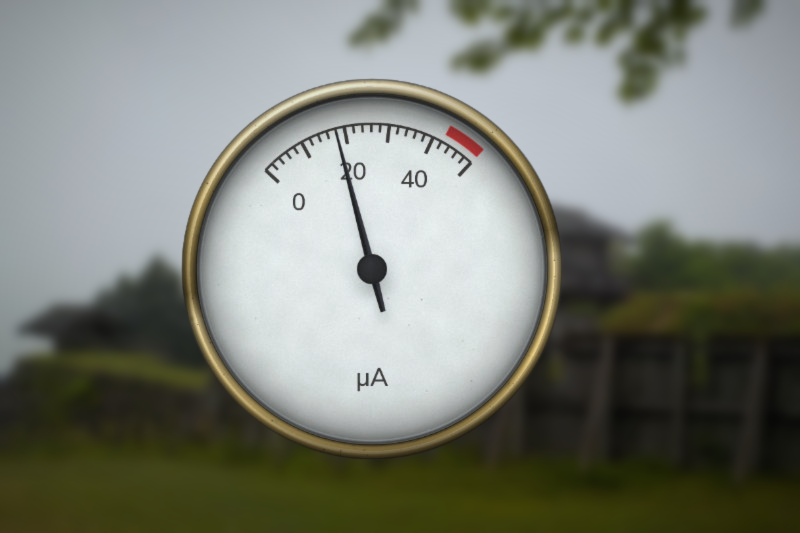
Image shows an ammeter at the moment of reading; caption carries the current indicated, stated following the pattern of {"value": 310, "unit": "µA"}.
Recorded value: {"value": 18, "unit": "µA"}
